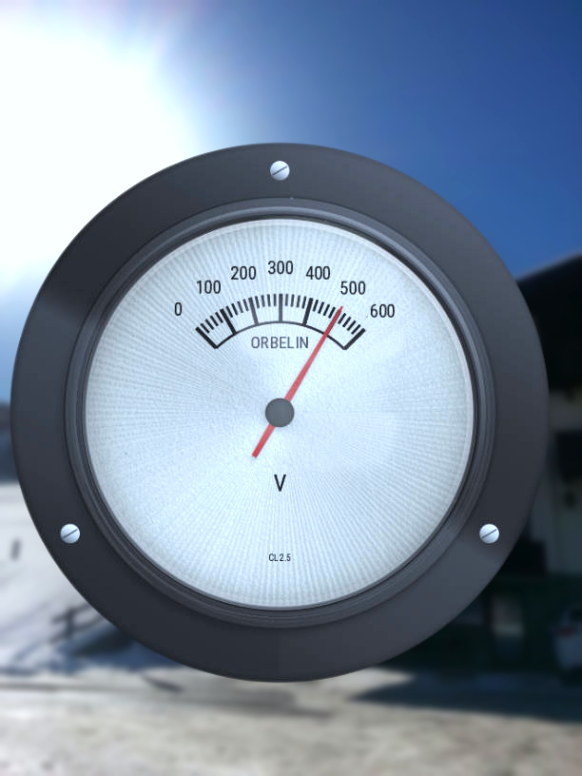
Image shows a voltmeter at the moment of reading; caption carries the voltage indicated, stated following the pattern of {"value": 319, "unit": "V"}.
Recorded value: {"value": 500, "unit": "V"}
